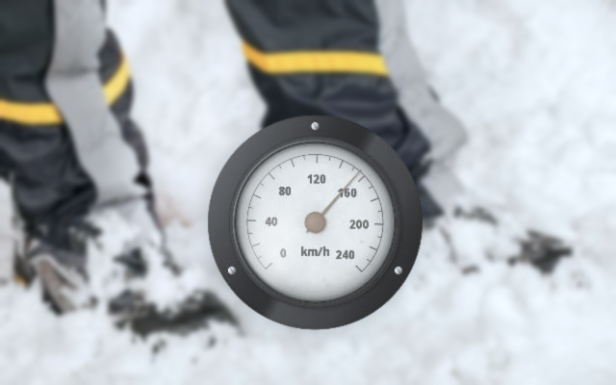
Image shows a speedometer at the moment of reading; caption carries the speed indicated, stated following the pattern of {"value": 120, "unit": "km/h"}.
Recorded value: {"value": 155, "unit": "km/h"}
